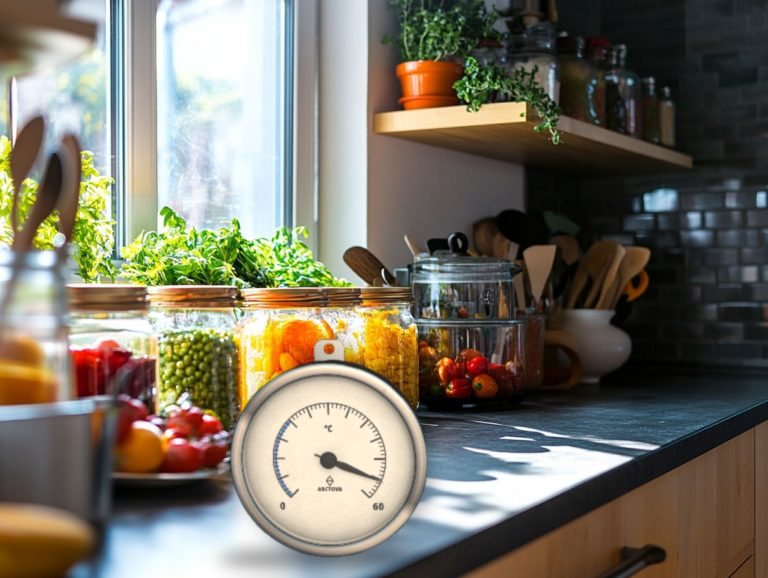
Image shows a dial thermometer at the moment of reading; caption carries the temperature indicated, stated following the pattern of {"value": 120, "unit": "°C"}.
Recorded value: {"value": 55, "unit": "°C"}
